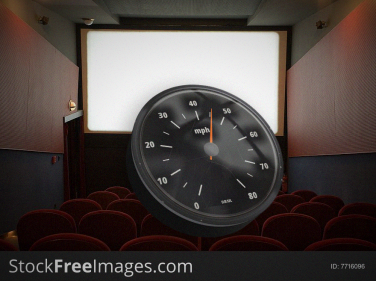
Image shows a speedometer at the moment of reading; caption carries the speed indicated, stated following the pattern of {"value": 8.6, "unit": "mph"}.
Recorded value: {"value": 45, "unit": "mph"}
